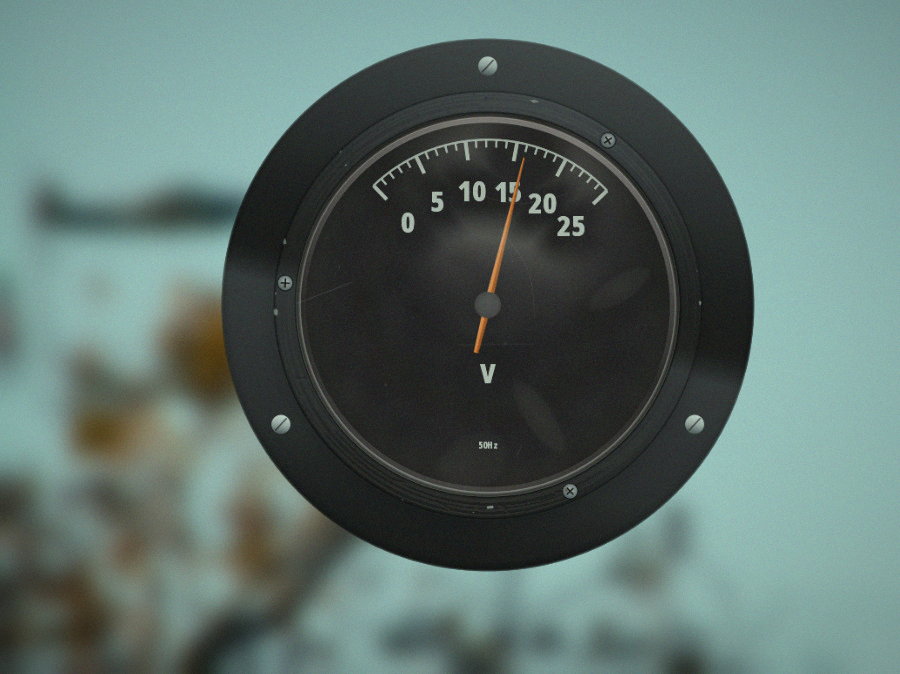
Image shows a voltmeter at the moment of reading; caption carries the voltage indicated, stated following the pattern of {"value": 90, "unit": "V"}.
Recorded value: {"value": 16, "unit": "V"}
